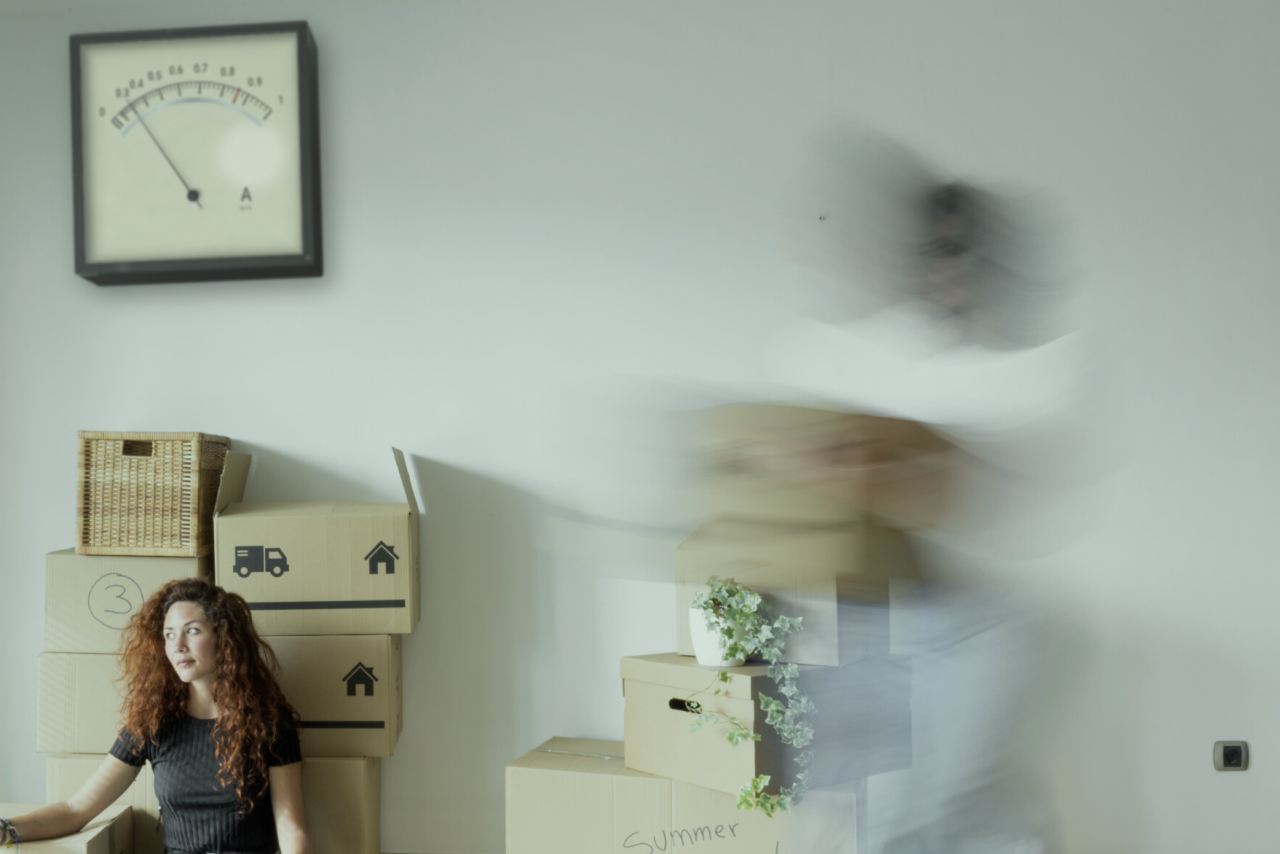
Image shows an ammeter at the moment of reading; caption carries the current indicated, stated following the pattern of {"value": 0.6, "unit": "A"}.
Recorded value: {"value": 0.3, "unit": "A"}
